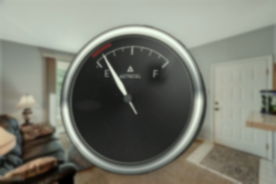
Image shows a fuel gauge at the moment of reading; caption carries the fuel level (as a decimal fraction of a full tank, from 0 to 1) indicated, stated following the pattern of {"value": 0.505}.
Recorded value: {"value": 0.125}
